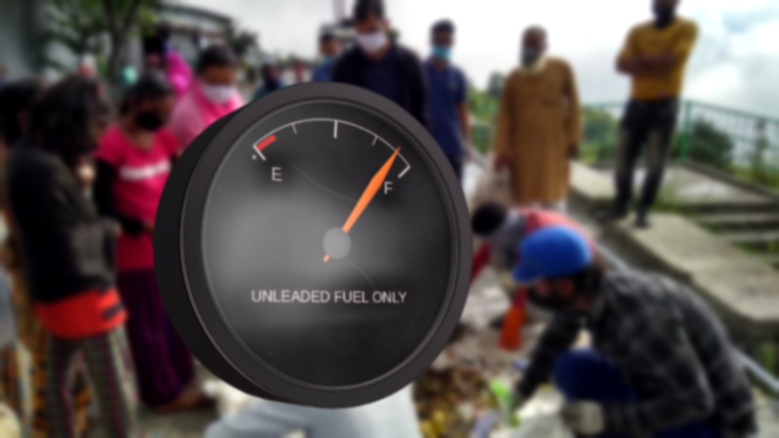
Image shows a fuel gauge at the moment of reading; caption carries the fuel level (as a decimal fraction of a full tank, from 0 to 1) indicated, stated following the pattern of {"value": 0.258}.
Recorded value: {"value": 0.875}
